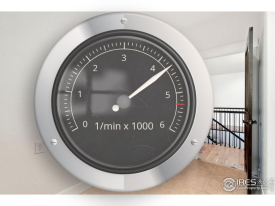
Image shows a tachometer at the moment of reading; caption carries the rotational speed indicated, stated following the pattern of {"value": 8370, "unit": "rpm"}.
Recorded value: {"value": 4300, "unit": "rpm"}
